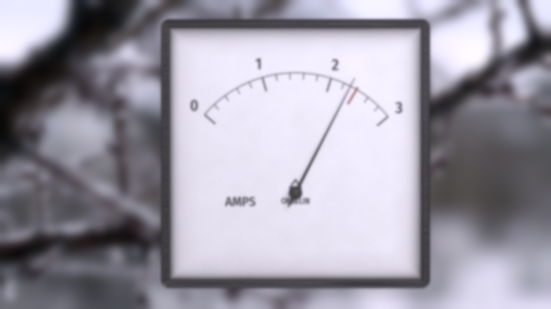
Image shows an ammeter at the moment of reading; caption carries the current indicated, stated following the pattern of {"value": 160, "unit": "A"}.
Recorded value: {"value": 2.3, "unit": "A"}
